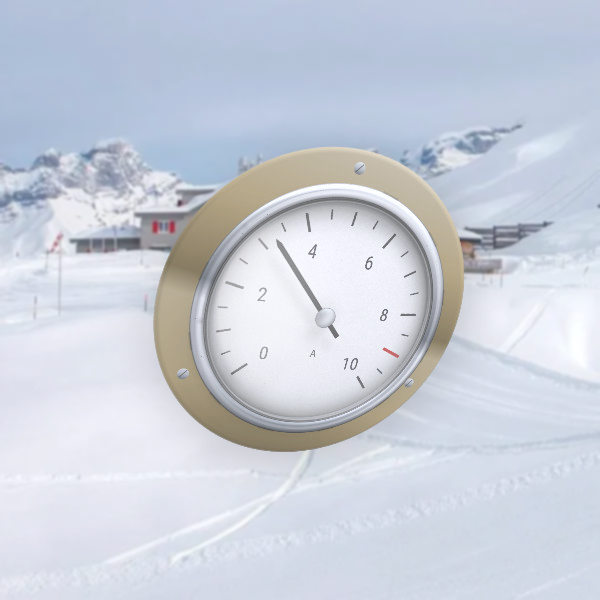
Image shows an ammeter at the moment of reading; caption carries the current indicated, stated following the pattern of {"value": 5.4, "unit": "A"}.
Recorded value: {"value": 3.25, "unit": "A"}
